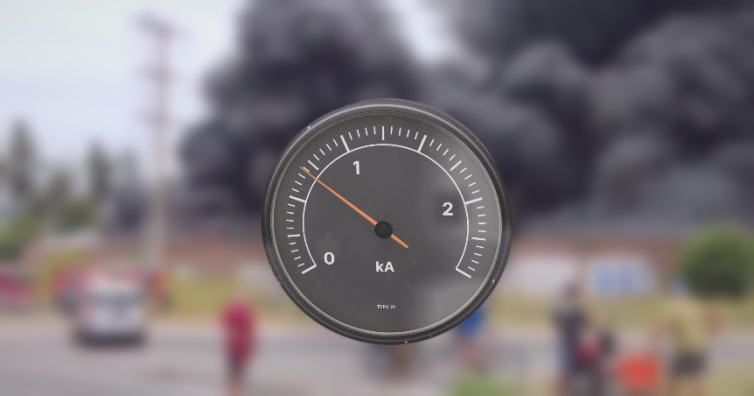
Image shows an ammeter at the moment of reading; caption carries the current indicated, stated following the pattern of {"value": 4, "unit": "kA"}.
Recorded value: {"value": 0.7, "unit": "kA"}
